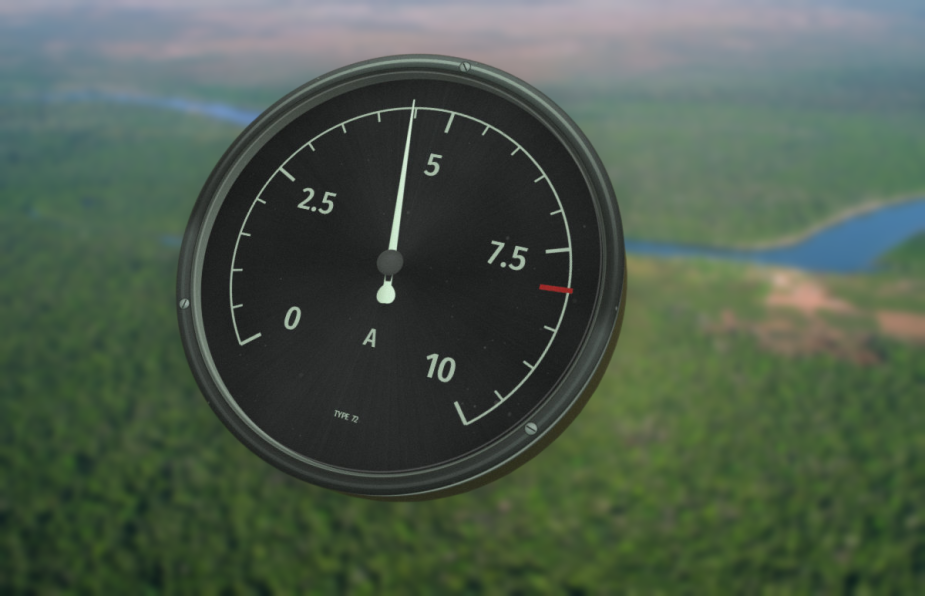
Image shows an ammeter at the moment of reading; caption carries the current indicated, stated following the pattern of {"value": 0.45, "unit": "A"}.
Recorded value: {"value": 4.5, "unit": "A"}
